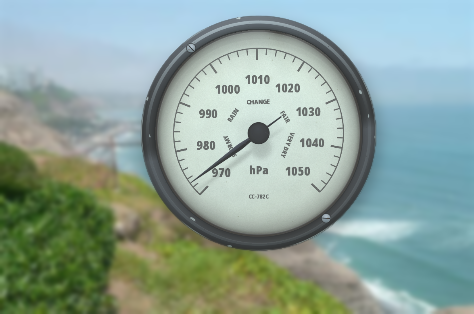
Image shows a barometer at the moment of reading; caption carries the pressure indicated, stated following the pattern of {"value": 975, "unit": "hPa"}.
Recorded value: {"value": 973, "unit": "hPa"}
